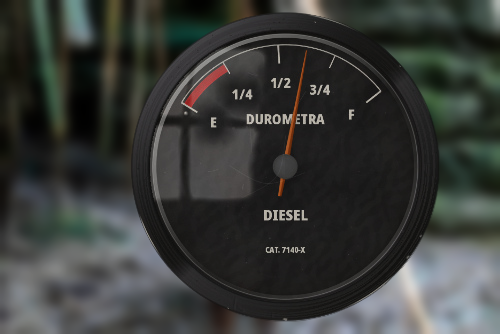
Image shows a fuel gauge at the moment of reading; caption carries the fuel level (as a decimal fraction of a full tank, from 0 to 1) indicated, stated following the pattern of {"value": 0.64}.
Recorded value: {"value": 0.625}
